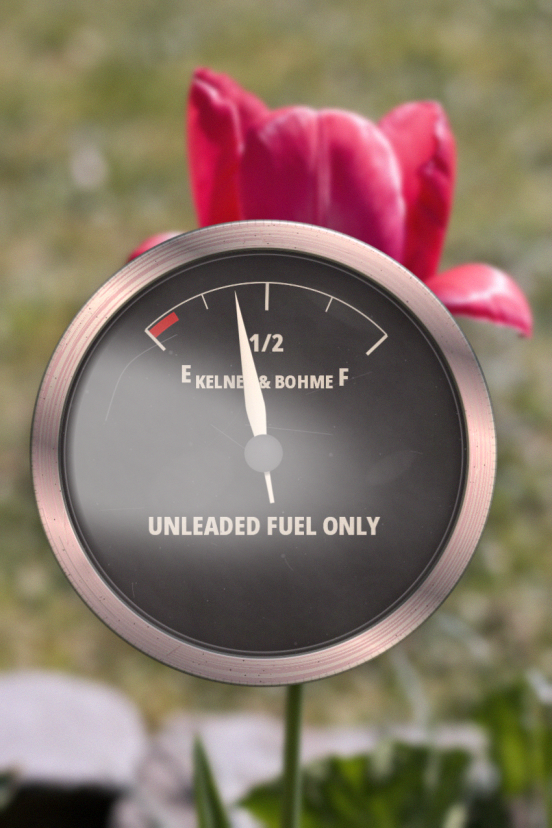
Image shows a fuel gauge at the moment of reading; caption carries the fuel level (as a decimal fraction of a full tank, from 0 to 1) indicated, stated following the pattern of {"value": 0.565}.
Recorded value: {"value": 0.375}
